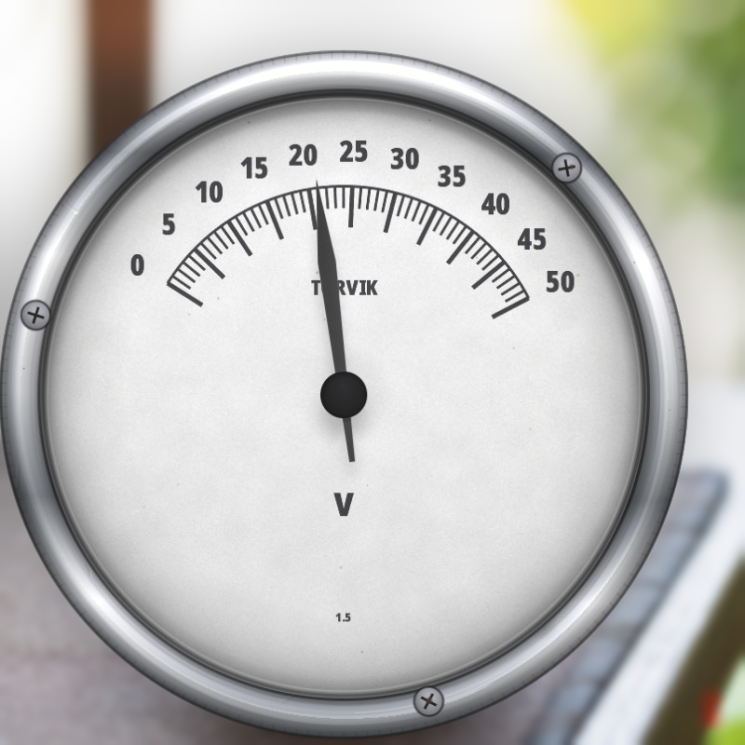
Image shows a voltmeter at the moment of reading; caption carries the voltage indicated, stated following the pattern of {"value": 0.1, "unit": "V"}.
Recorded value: {"value": 21, "unit": "V"}
